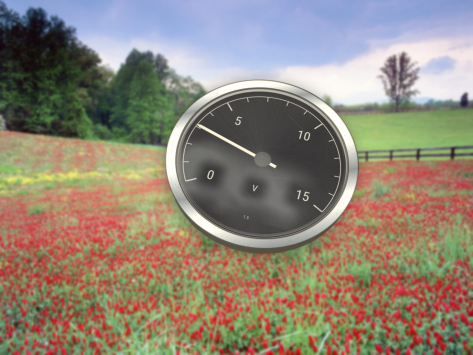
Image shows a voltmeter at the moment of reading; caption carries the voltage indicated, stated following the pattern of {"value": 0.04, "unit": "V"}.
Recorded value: {"value": 3, "unit": "V"}
